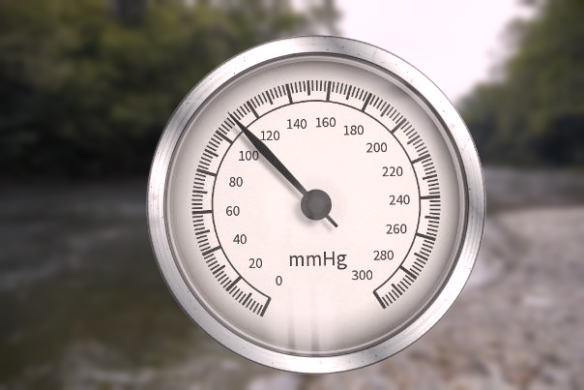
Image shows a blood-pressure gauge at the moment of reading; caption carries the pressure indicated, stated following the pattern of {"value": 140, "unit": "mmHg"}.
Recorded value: {"value": 110, "unit": "mmHg"}
